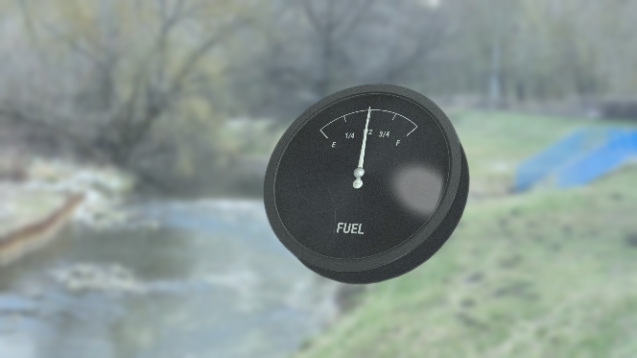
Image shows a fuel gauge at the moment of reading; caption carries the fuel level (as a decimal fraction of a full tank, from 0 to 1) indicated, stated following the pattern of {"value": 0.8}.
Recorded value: {"value": 0.5}
